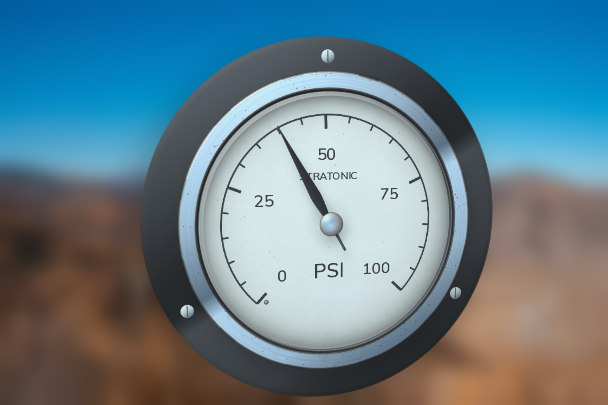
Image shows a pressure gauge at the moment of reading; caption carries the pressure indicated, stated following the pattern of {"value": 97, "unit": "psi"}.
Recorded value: {"value": 40, "unit": "psi"}
